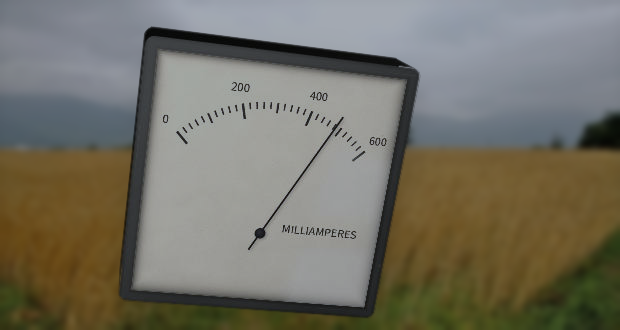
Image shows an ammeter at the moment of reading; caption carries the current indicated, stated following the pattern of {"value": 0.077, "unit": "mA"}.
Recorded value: {"value": 480, "unit": "mA"}
